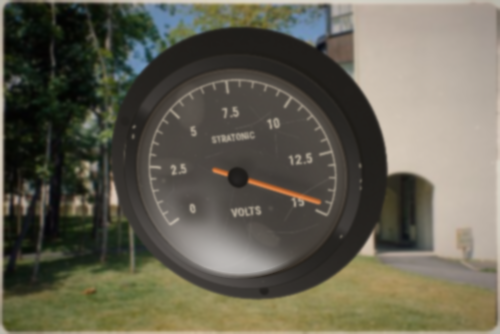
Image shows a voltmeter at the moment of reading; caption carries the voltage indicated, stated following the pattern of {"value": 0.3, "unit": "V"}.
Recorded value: {"value": 14.5, "unit": "V"}
